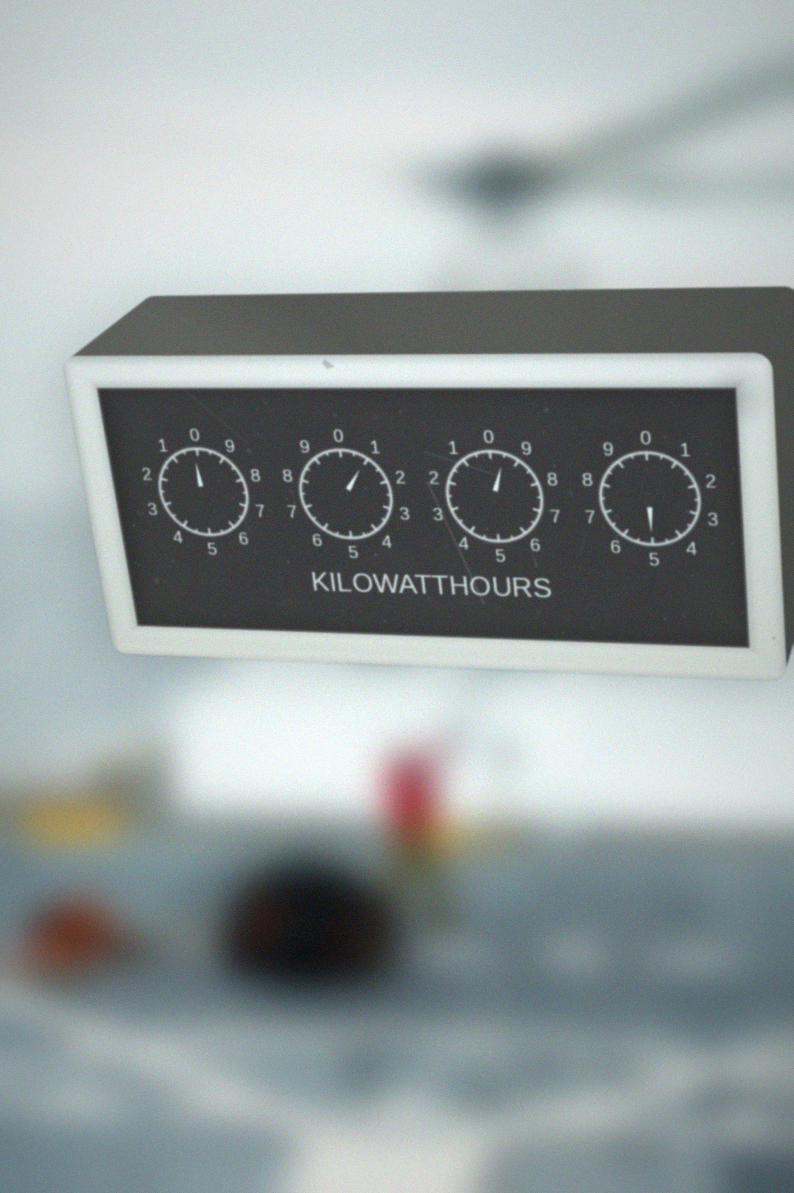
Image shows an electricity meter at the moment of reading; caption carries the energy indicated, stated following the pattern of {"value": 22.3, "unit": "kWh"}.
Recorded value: {"value": 95, "unit": "kWh"}
